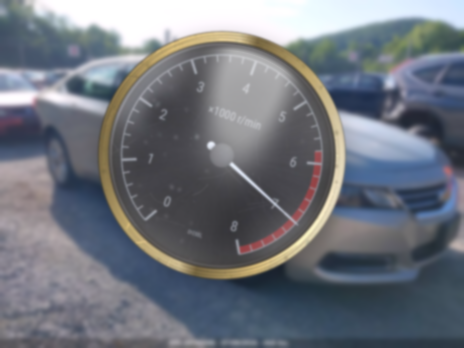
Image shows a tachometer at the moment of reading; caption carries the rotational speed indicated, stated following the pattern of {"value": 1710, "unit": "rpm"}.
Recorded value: {"value": 7000, "unit": "rpm"}
